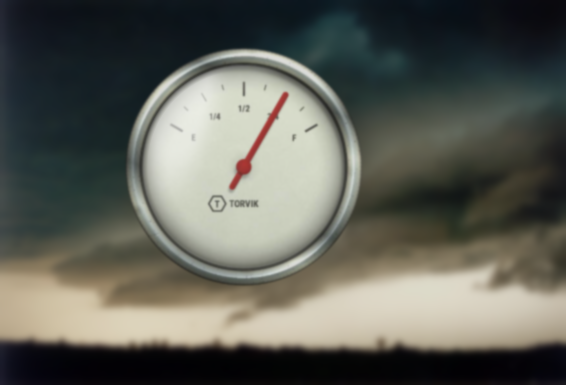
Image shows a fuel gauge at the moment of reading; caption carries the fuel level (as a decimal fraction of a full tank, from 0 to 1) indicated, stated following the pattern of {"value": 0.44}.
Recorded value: {"value": 0.75}
